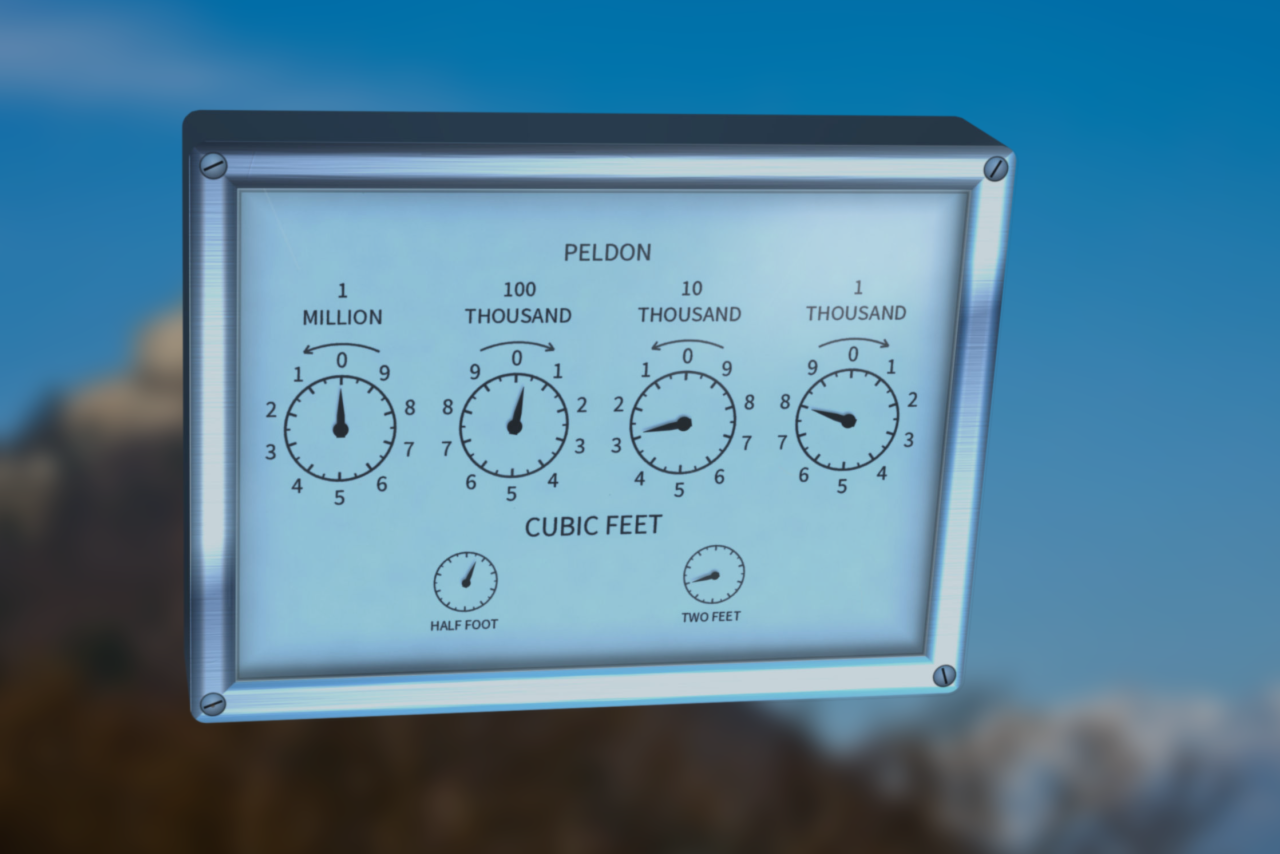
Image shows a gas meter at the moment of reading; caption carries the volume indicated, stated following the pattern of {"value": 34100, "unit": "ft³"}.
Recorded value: {"value": 2800, "unit": "ft³"}
